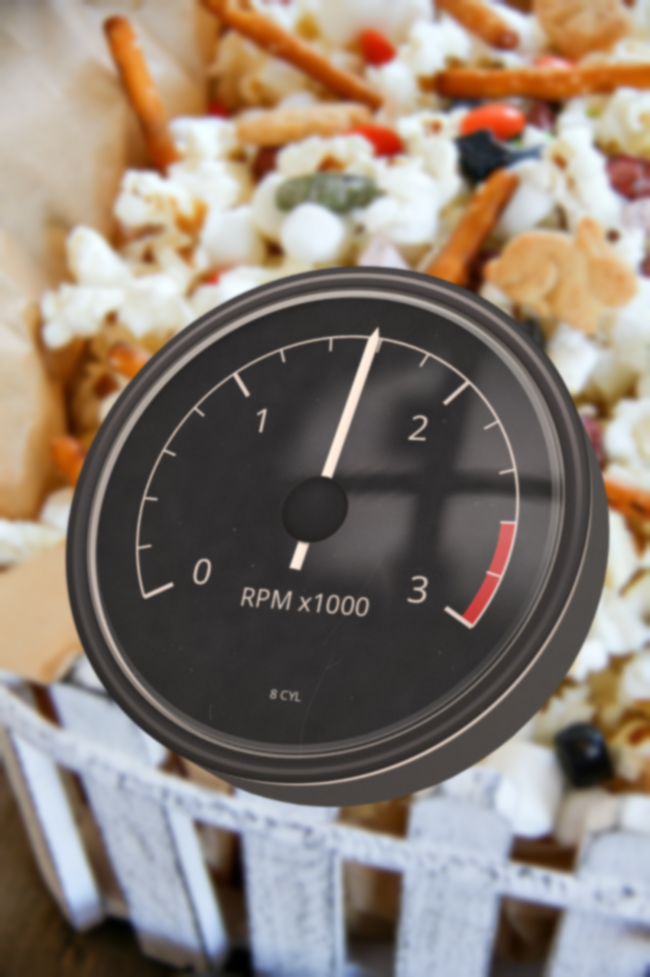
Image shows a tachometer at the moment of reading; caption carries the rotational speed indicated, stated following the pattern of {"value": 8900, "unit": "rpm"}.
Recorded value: {"value": 1600, "unit": "rpm"}
